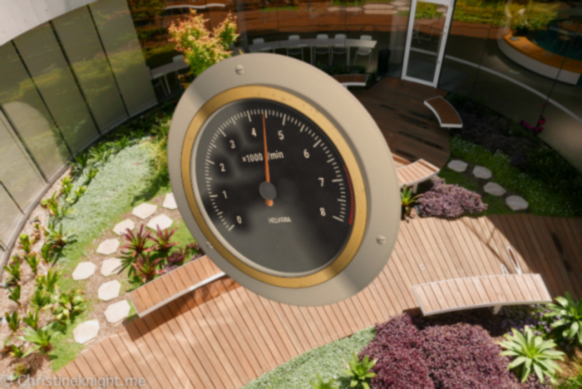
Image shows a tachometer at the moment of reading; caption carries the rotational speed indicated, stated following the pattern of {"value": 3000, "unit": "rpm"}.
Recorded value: {"value": 4500, "unit": "rpm"}
